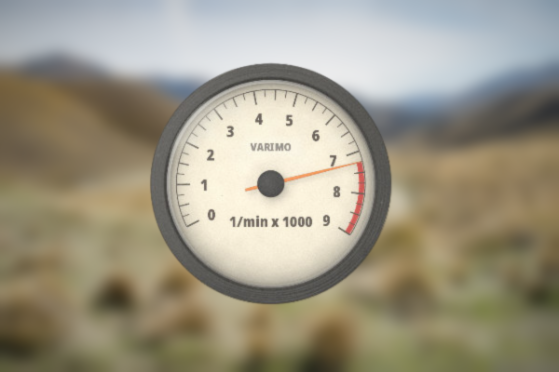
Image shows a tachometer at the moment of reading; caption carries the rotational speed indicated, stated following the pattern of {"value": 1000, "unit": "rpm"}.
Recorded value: {"value": 7250, "unit": "rpm"}
